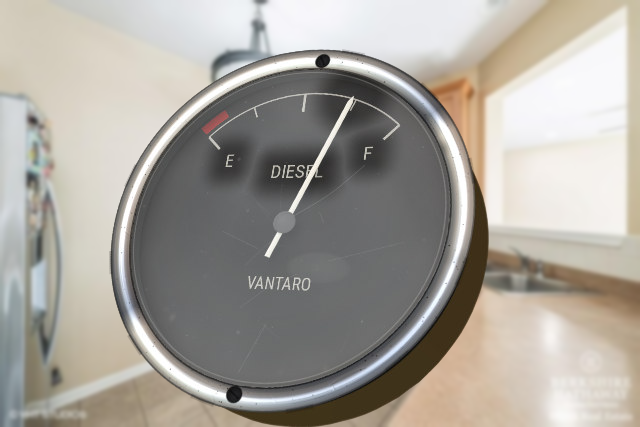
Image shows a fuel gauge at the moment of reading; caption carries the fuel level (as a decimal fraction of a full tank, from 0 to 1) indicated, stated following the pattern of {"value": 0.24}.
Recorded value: {"value": 0.75}
